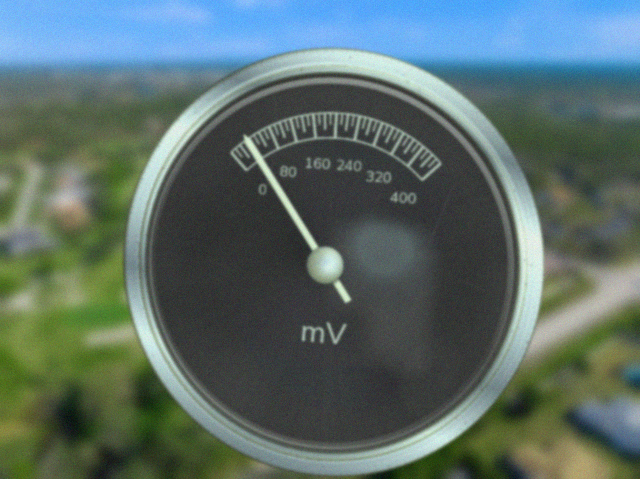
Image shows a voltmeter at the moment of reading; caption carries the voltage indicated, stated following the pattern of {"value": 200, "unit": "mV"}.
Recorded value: {"value": 40, "unit": "mV"}
